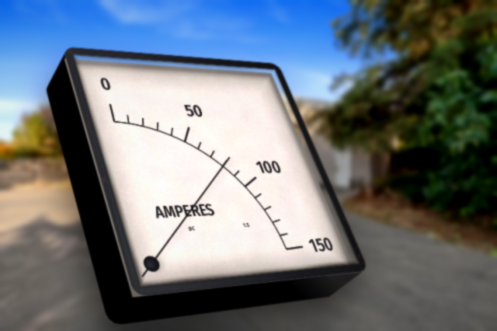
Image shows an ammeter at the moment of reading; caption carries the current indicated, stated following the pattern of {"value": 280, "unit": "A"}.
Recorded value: {"value": 80, "unit": "A"}
